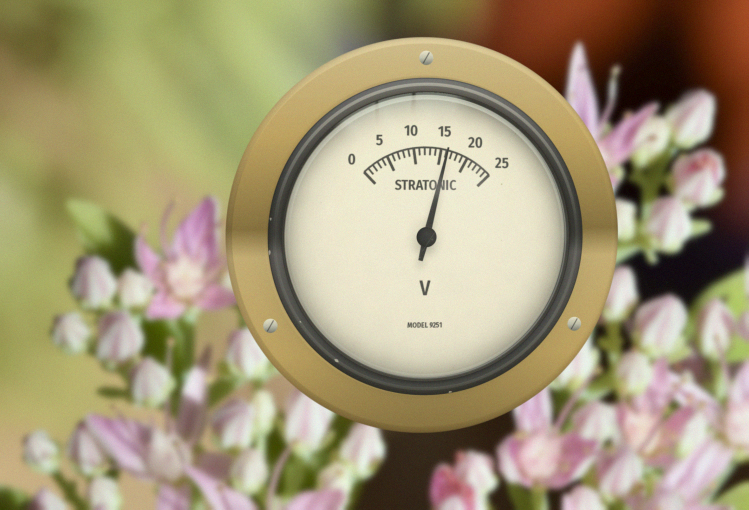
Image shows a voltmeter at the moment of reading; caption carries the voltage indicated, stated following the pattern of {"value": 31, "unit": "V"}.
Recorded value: {"value": 16, "unit": "V"}
